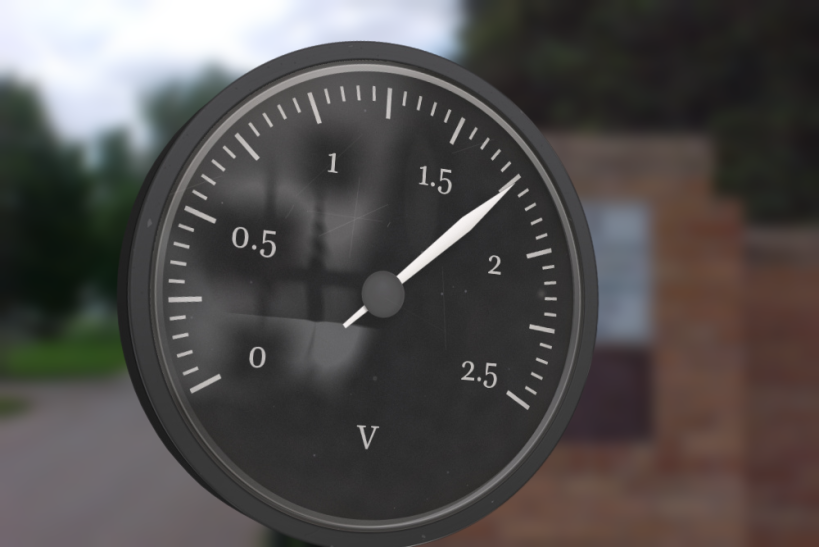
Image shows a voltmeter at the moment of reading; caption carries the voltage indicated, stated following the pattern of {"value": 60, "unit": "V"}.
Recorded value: {"value": 1.75, "unit": "V"}
